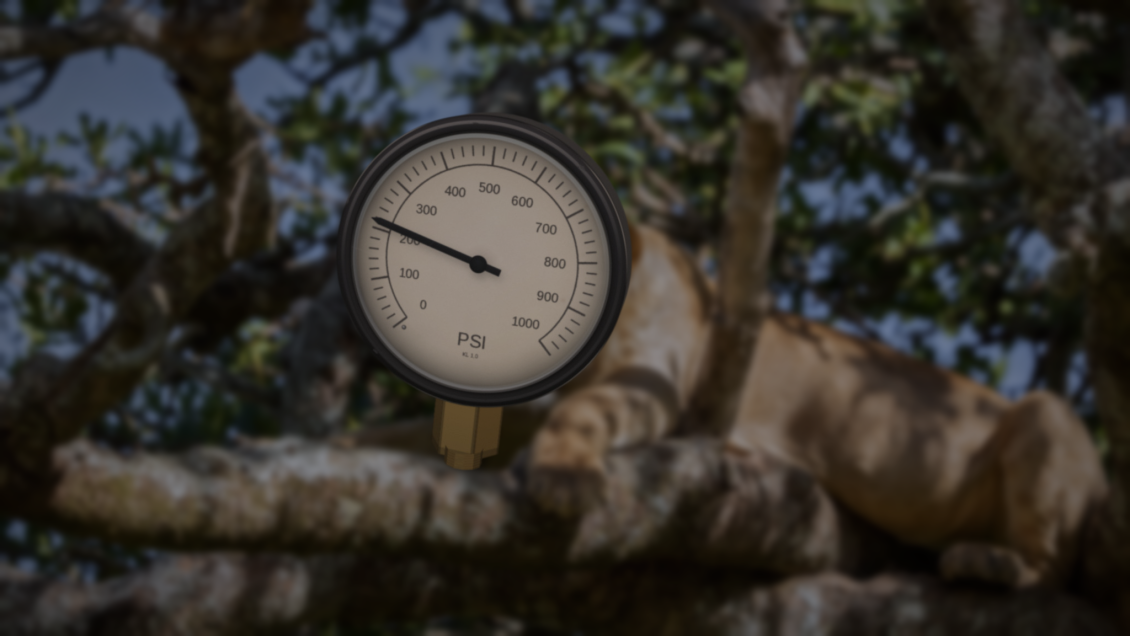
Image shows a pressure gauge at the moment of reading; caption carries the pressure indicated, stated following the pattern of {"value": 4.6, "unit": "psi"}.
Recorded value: {"value": 220, "unit": "psi"}
